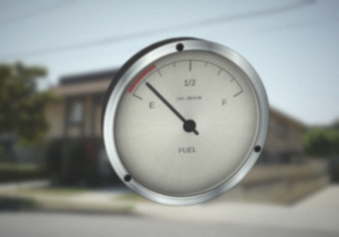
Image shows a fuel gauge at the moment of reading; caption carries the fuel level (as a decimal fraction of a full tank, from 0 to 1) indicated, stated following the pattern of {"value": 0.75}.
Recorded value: {"value": 0.125}
